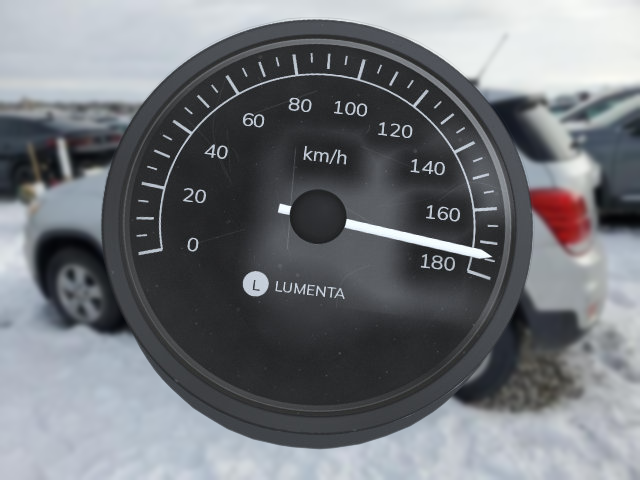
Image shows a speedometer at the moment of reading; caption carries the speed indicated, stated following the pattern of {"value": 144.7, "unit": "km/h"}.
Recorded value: {"value": 175, "unit": "km/h"}
